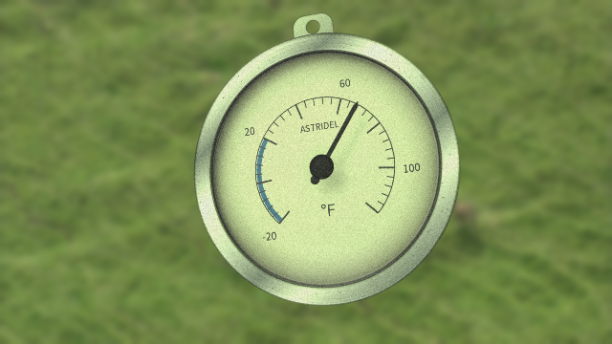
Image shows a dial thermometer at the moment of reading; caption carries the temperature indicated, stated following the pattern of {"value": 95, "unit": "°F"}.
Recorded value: {"value": 68, "unit": "°F"}
